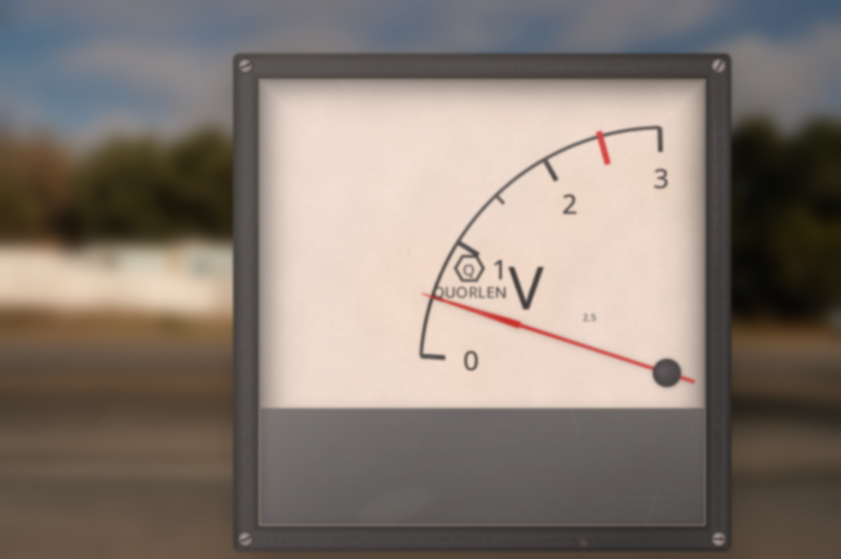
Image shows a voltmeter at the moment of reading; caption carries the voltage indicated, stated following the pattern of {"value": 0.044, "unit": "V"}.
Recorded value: {"value": 0.5, "unit": "V"}
